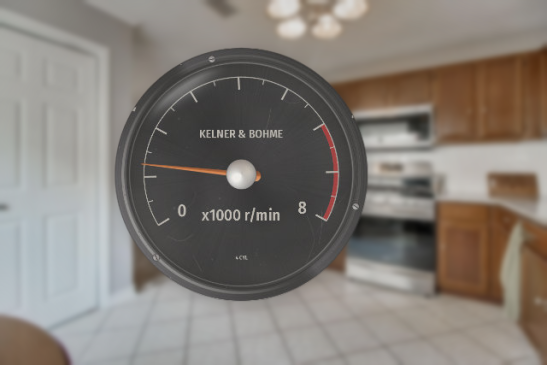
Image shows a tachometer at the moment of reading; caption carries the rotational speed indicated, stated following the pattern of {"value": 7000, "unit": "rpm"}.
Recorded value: {"value": 1250, "unit": "rpm"}
